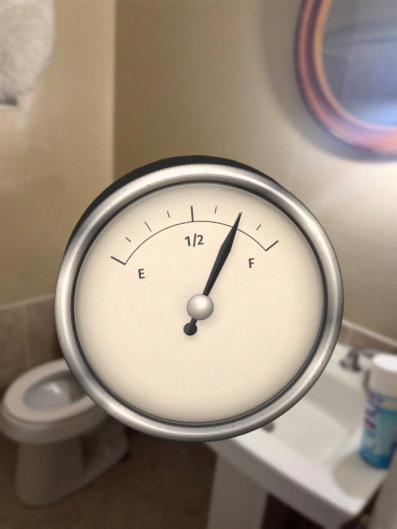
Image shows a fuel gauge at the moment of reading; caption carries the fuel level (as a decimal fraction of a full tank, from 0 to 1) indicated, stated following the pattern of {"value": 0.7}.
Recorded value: {"value": 0.75}
